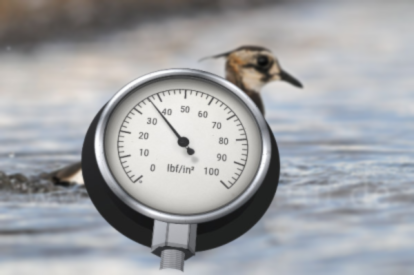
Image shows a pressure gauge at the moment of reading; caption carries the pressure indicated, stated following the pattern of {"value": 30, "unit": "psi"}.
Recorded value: {"value": 36, "unit": "psi"}
